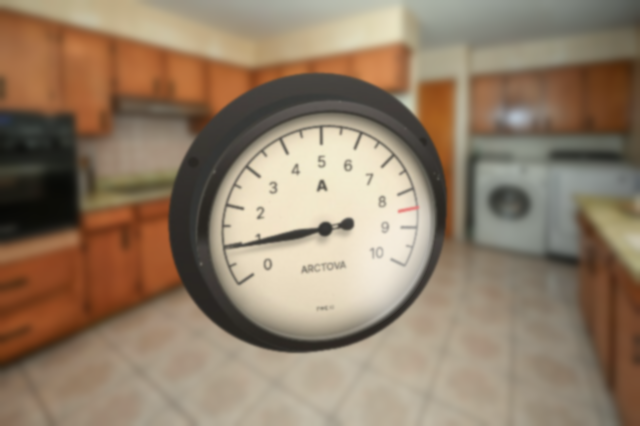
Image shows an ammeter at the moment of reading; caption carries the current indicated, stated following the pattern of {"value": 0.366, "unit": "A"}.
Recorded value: {"value": 1, "unit": "A"}
